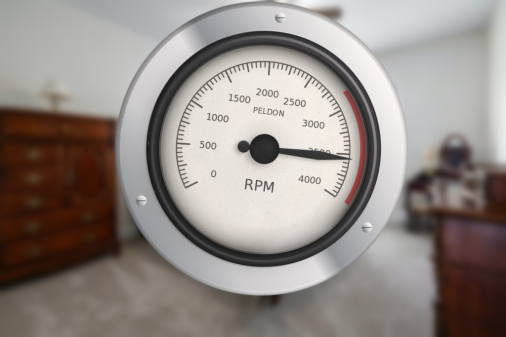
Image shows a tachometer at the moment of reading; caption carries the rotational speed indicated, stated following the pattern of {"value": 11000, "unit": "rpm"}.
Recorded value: {"value": 3550, "unit": "rpm"}
